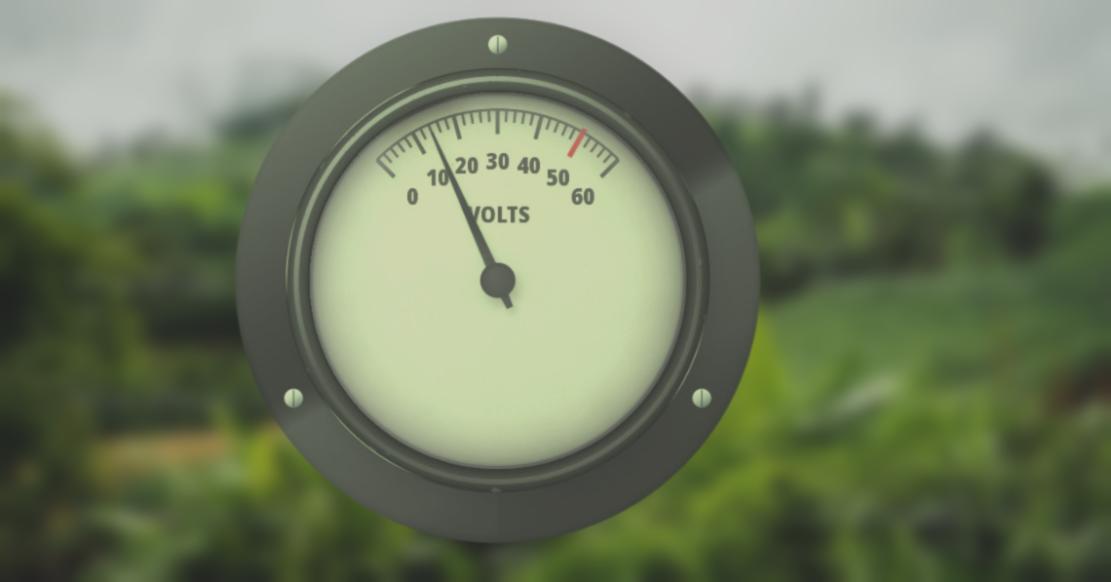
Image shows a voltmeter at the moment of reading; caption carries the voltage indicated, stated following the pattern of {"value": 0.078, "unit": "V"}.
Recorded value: {"value": 14, "unit": "V"}
